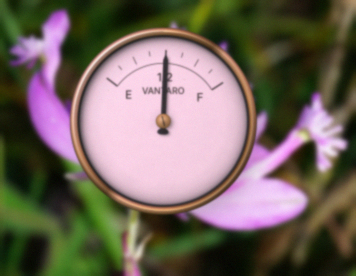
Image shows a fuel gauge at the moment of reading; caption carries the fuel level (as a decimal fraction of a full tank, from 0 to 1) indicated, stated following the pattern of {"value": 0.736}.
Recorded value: {"value": 0.5}
